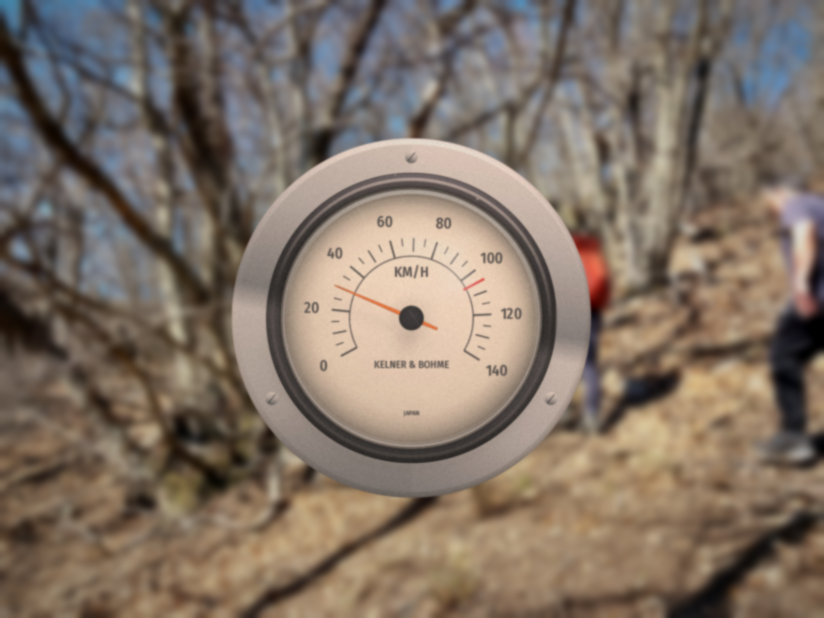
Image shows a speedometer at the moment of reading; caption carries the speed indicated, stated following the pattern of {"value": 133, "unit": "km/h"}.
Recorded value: {"value": 30, "unit": "km/h"}
